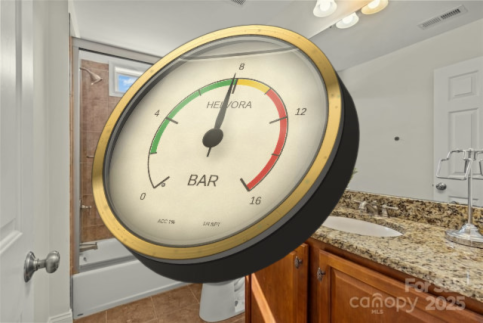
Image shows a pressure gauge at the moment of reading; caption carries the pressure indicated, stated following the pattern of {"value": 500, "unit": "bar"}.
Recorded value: {"value": 8, "unit": "bar"}
